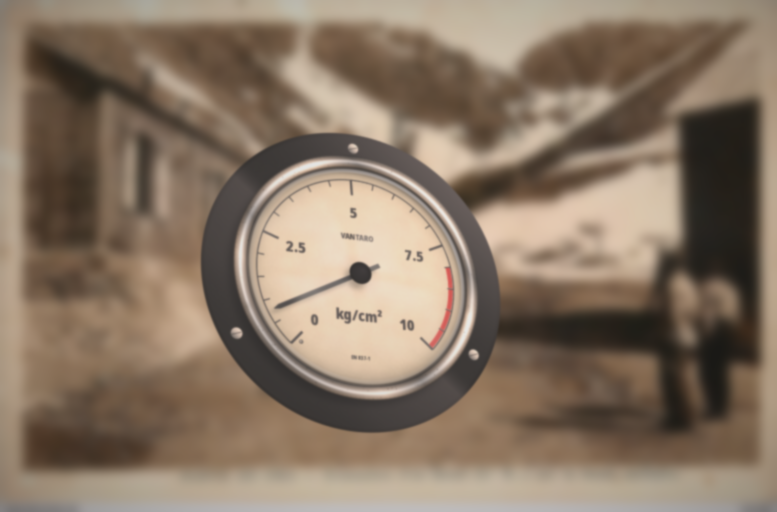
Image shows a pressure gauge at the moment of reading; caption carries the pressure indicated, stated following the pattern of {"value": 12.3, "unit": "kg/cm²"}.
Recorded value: {"value": 0.75, "unit": "kg/cm²"}
